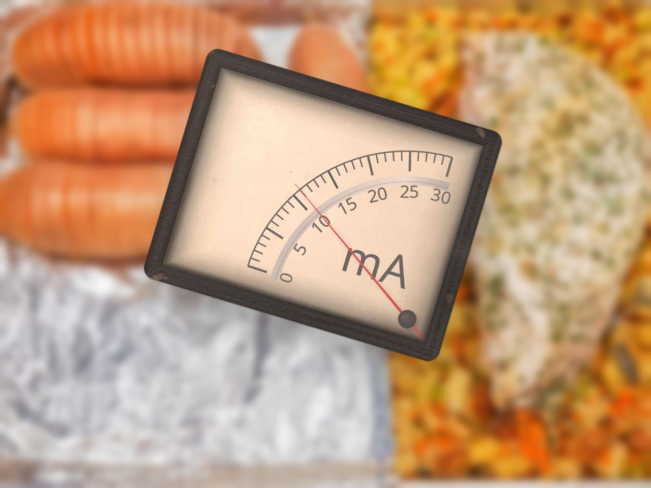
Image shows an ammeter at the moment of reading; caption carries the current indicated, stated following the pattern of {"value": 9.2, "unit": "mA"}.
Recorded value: {"value": 11, "unit": "mA"}
